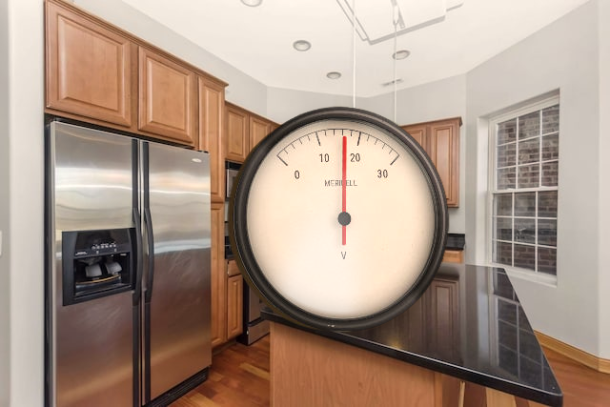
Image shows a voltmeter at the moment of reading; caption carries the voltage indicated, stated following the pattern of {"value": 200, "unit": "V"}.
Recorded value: {"value": 16, "unit": "V"}
